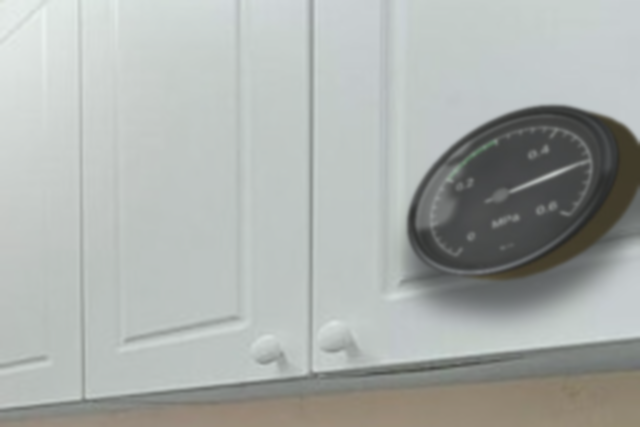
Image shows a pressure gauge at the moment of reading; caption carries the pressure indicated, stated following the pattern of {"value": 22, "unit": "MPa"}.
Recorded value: {"value": 0.5, "unit": "MPa"}
